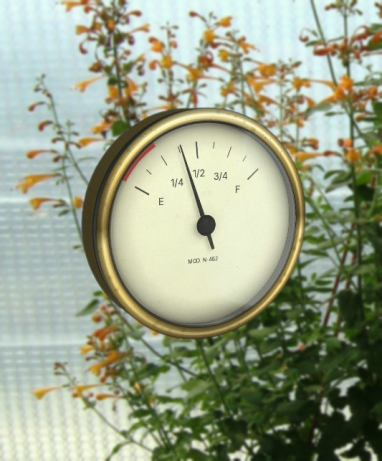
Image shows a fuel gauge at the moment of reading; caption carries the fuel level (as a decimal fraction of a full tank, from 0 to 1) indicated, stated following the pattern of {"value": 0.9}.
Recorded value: {"value": 0.375}
